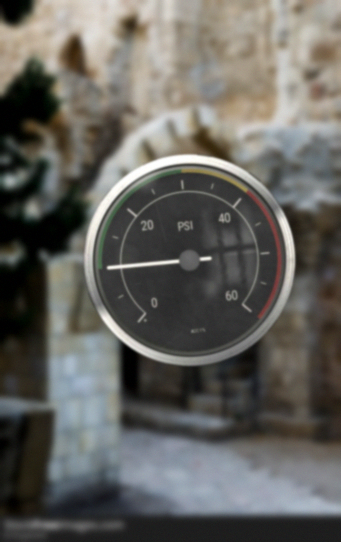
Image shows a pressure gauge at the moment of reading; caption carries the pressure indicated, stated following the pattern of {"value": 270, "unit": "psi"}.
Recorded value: {"value": 10, "unit": "psi"}
